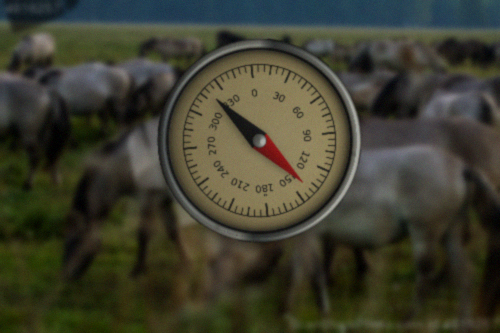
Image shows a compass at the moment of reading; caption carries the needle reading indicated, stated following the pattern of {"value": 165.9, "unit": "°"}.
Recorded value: {"value": 140, "unit": "°"}
